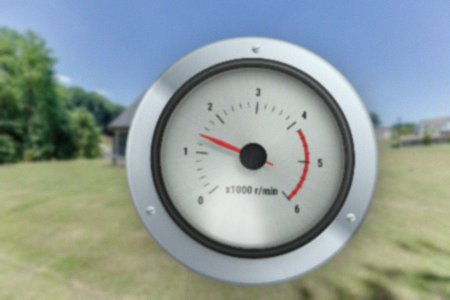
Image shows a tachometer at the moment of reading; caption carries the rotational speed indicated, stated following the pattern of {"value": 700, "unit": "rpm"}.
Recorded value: {"value": 1400, "unit": "rpm"}
